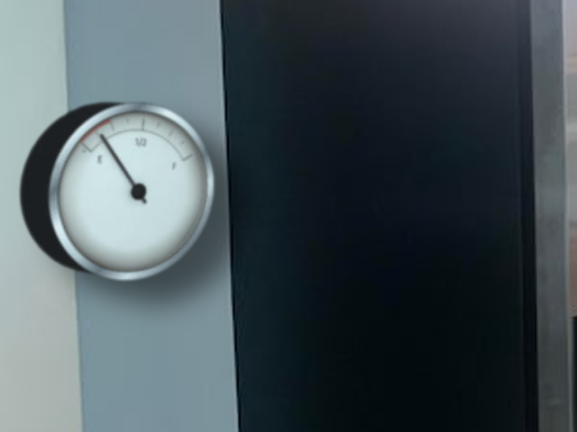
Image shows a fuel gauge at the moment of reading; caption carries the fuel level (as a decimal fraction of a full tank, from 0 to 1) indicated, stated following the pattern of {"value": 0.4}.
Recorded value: {"value": 0.125}
